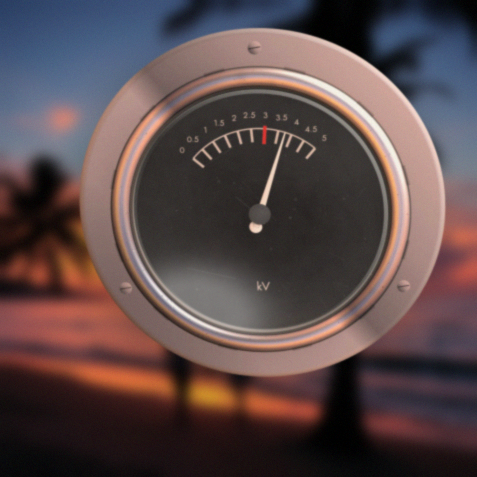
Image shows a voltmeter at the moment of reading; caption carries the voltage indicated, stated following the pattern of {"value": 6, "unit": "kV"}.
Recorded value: {"value": 3.75, "unit": "kV"}
